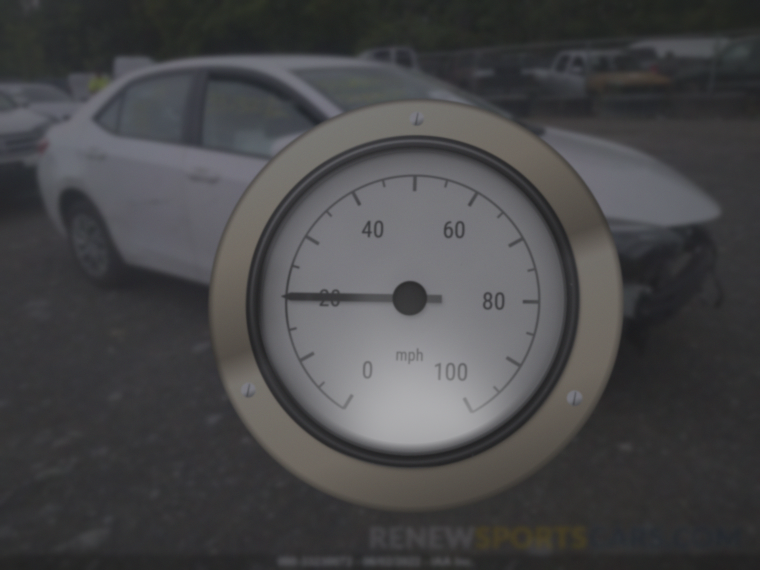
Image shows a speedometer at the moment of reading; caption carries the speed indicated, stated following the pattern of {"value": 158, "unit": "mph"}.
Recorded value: {"value": 20, "unit": "mph"}
